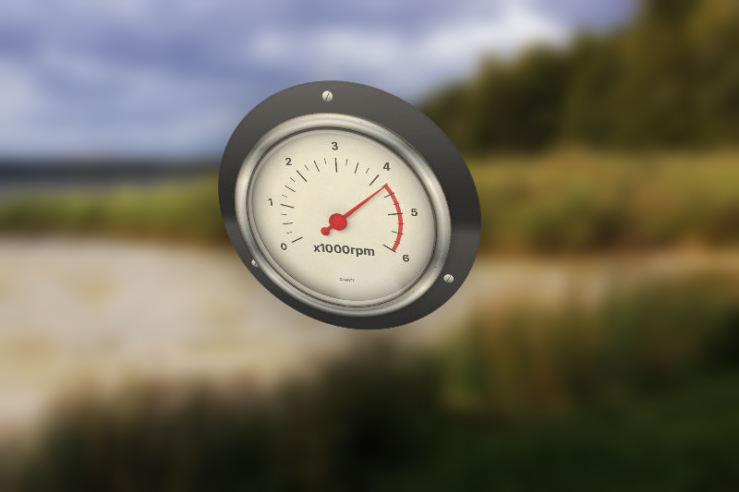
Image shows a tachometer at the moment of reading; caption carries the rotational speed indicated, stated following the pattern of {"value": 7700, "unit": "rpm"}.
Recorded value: {"value": 4250, "unit": "rpm"}
